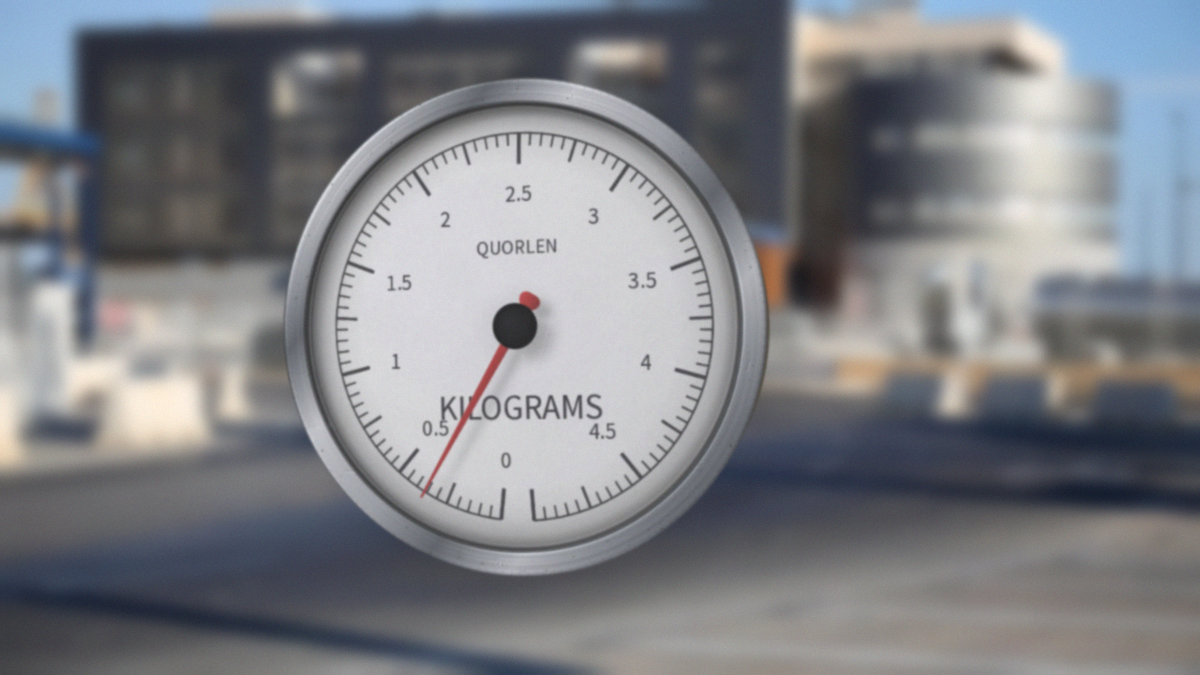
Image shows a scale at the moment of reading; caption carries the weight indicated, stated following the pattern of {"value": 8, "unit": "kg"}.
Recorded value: {"value": 0.35, "unit": "kg"}
